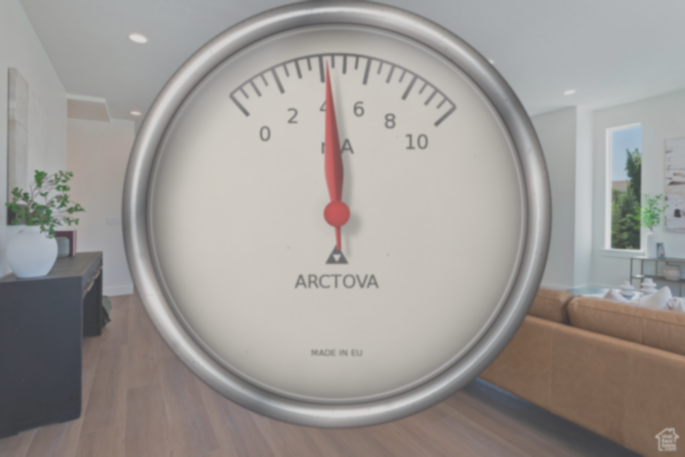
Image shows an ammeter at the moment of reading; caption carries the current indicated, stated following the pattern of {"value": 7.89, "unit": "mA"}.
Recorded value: {"value": 4.25, "unit": "mA"}
